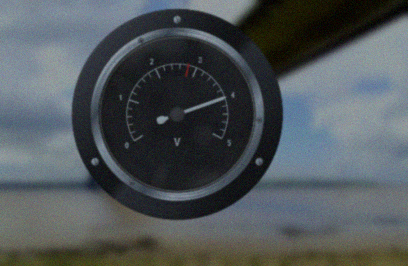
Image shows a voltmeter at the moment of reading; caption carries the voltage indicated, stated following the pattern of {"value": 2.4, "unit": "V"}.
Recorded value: {"value": 4, "unit": "V"}
